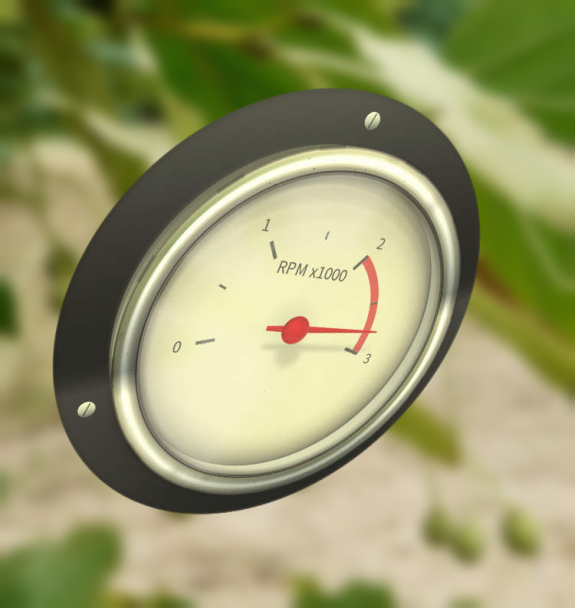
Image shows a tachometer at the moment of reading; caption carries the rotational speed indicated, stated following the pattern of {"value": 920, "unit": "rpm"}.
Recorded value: {"value": 2750, "unit": "rpm"}
